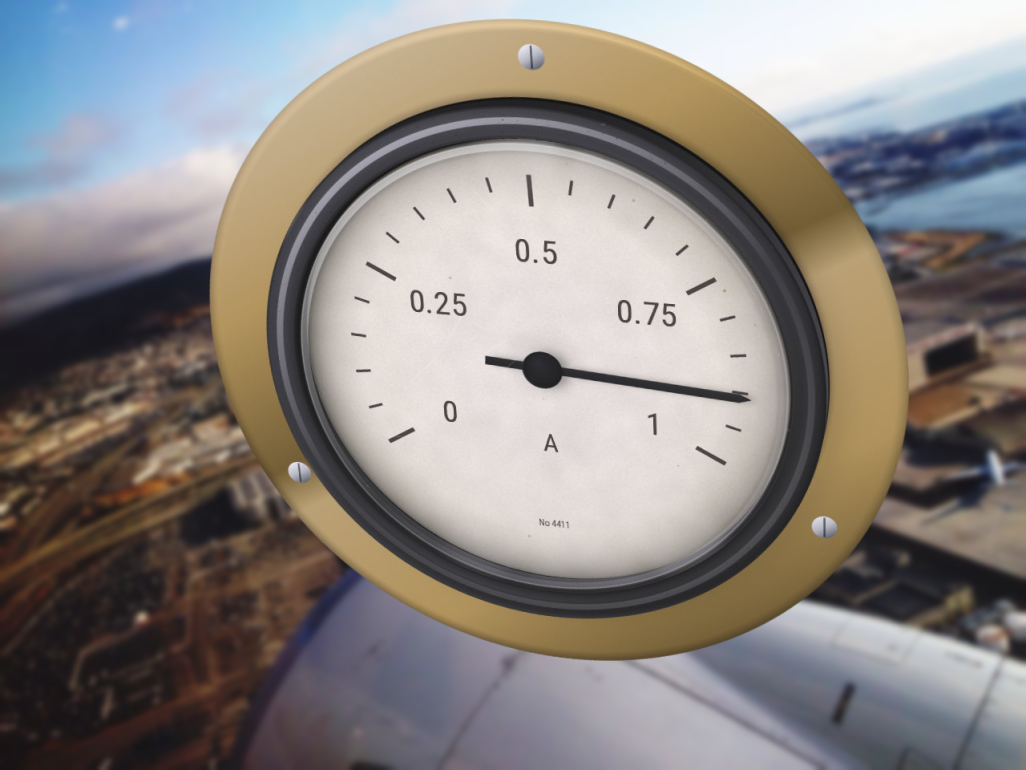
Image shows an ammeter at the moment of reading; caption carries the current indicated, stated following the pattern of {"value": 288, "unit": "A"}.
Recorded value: {"value": 0.9, "unit": "A"}
